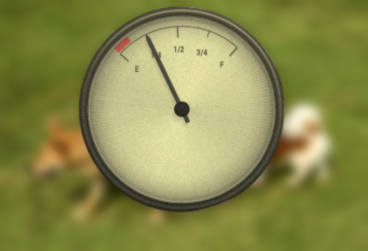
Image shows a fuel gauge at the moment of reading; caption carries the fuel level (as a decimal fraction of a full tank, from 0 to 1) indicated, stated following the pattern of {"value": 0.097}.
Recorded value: {"value": 0.25}
